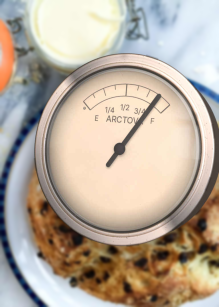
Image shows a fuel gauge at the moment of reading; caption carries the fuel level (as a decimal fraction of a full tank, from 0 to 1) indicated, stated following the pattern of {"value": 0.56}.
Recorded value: {"value": 0.875}
